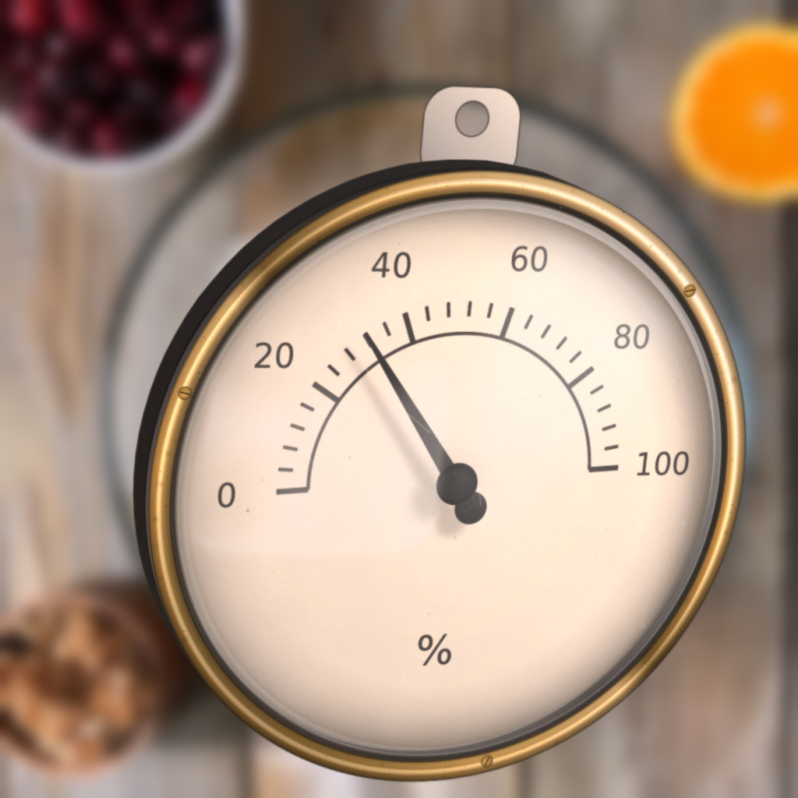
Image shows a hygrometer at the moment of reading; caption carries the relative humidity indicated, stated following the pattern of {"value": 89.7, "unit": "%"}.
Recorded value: {"value": 32, "unit": "%"}
